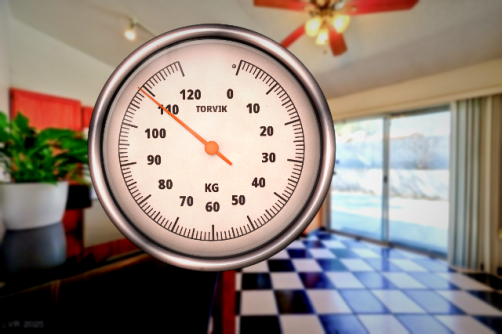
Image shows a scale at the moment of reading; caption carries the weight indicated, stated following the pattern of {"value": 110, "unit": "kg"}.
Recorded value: {"value": 109, "unit": "kg"}
